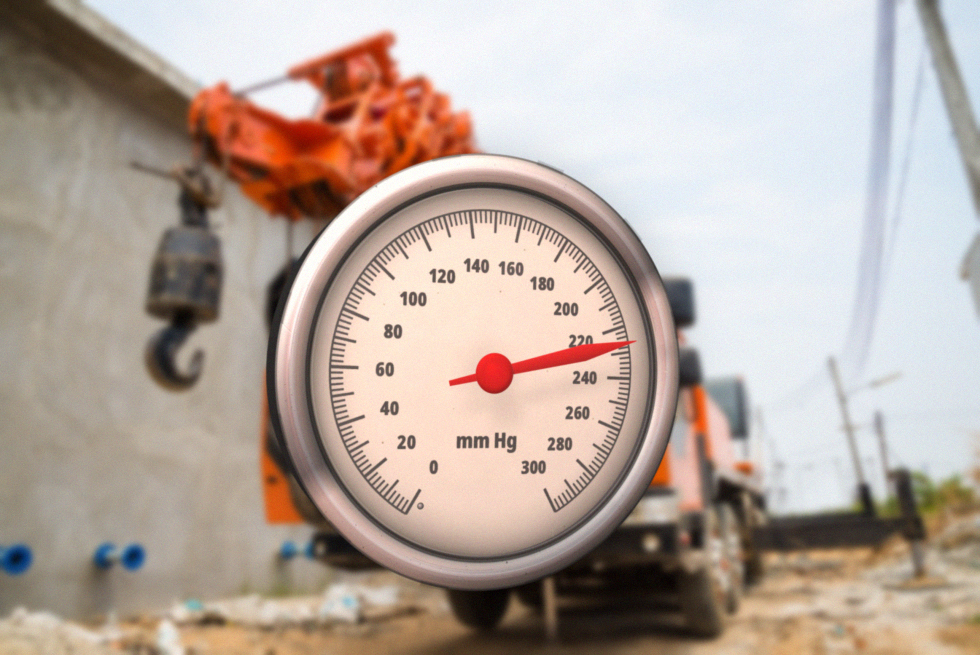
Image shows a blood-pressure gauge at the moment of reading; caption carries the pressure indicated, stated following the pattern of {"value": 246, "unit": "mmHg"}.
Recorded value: {"value": 226, "unit": "mmHg"}
